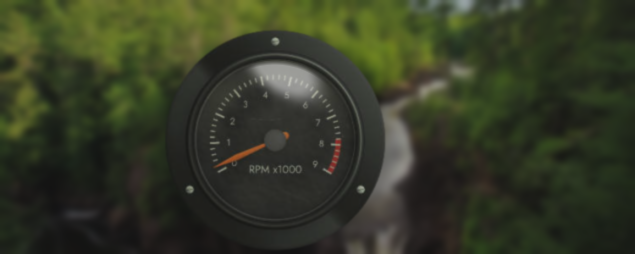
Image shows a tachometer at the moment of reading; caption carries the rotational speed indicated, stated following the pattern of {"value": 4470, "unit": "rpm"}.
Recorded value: {"value": 200, "unit": "rpm"}
